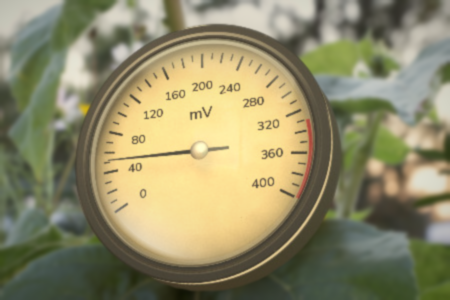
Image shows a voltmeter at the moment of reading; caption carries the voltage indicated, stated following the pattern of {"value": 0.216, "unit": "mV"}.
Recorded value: {"value": 50, "unit": "mV"}
